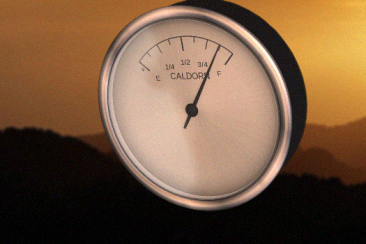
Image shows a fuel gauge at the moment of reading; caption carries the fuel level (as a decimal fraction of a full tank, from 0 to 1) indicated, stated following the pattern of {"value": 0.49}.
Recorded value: {"value": 0.875}
